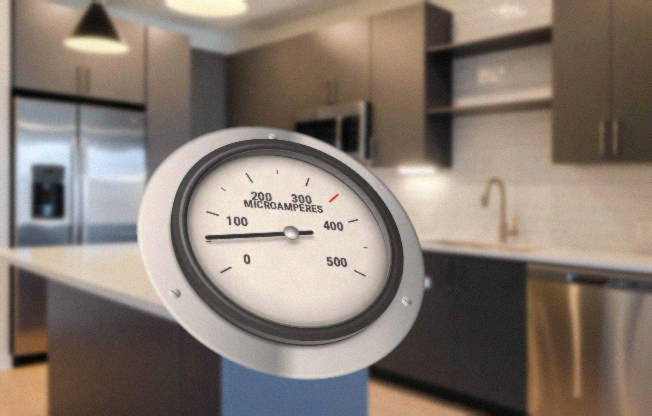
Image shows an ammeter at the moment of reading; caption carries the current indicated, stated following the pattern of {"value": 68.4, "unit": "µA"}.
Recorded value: {"value": 50, "unit": "µA"}
